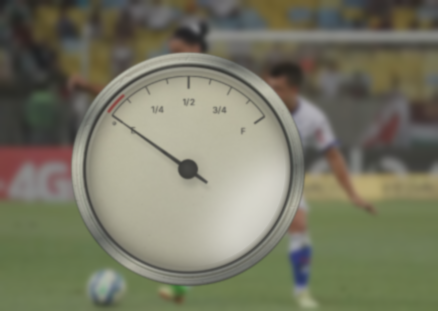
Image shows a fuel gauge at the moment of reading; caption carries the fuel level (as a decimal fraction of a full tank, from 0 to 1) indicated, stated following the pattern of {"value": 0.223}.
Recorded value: {"value": 0}
